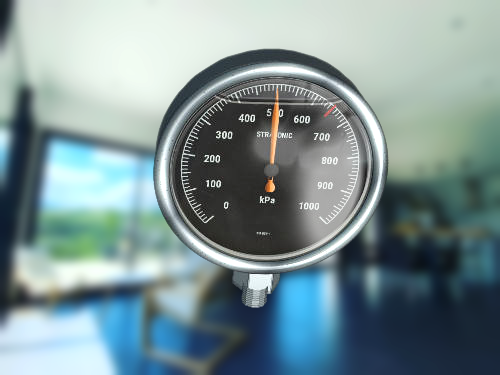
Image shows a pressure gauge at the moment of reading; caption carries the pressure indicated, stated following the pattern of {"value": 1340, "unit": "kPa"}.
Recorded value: {"value": 500, "unit": "kPa"}
